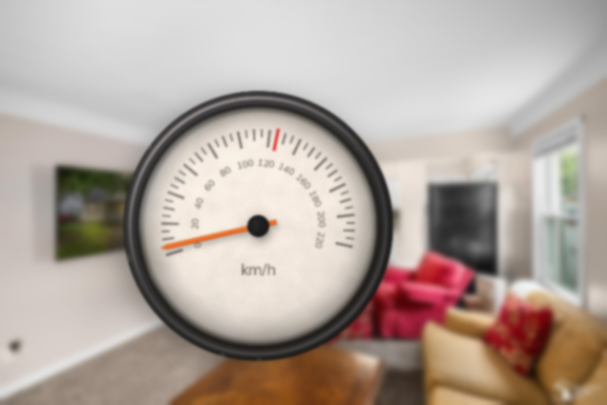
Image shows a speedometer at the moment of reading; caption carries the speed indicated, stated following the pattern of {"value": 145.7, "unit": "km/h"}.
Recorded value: {"value": 5, "unit": "km/h"}
